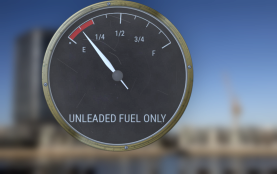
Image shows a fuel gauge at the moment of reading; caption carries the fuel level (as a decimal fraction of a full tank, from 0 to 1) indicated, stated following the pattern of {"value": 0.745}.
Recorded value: {"value": 0.125}
